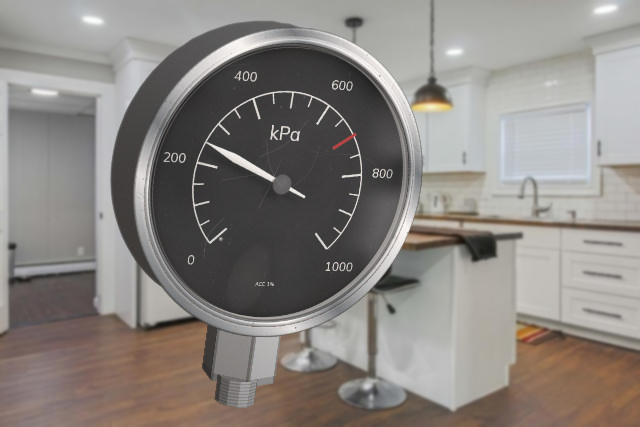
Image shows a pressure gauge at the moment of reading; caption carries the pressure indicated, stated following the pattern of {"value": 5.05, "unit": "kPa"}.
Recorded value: {"value": 250, "unit": "kPa"}
